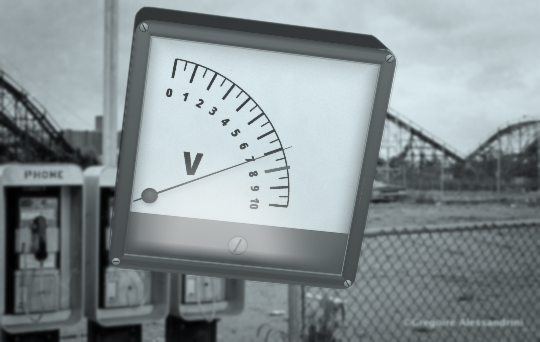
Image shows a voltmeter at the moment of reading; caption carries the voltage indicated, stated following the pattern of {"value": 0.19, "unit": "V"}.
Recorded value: {"value": 7, "unit": "V"}
